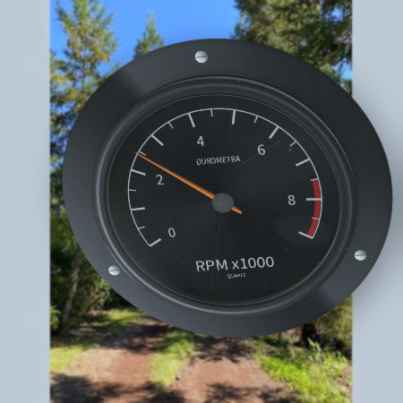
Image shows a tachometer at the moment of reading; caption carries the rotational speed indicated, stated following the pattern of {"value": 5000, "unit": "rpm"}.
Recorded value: {"value": 2500, "unit": "rpm"}
